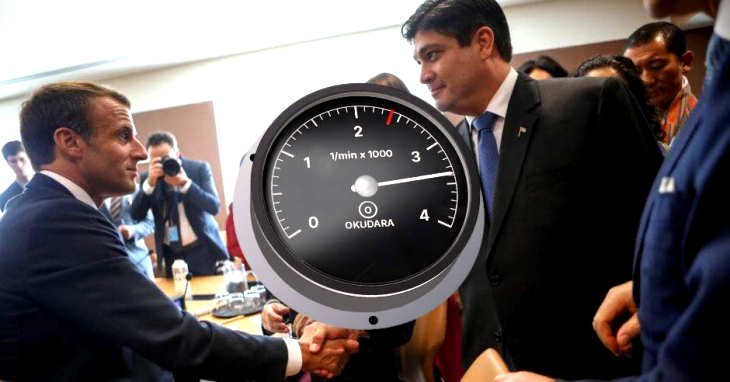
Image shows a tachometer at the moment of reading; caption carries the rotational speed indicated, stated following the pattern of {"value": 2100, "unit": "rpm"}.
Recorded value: {"value": 3400, "unit": "rpm"}
